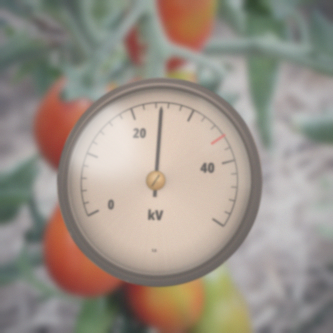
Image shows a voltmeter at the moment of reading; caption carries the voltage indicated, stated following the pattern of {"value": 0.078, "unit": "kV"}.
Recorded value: {"value": 25, "unit": "kV"}
